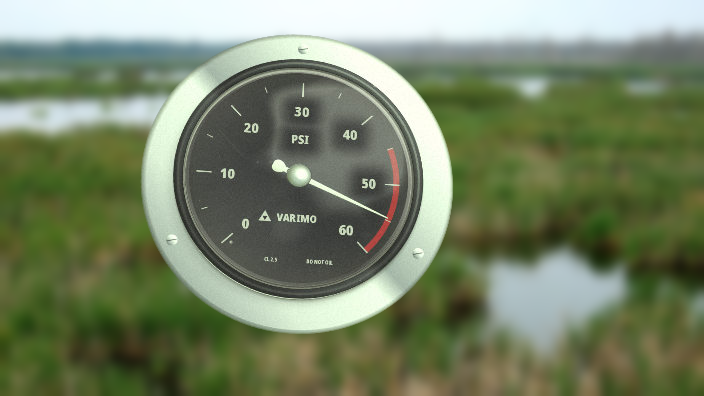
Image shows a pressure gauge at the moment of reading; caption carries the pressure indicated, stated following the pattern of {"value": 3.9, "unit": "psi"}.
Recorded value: {"value": 55, "unit": "psi"}
